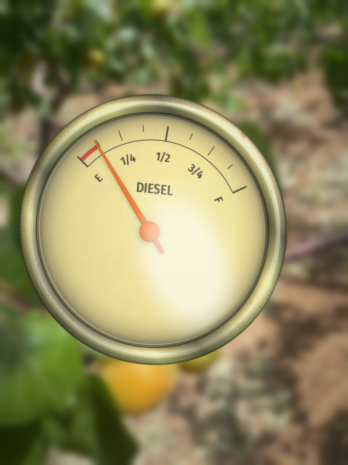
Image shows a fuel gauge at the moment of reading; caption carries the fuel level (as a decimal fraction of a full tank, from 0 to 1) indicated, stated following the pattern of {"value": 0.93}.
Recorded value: {"value": 0.125}
